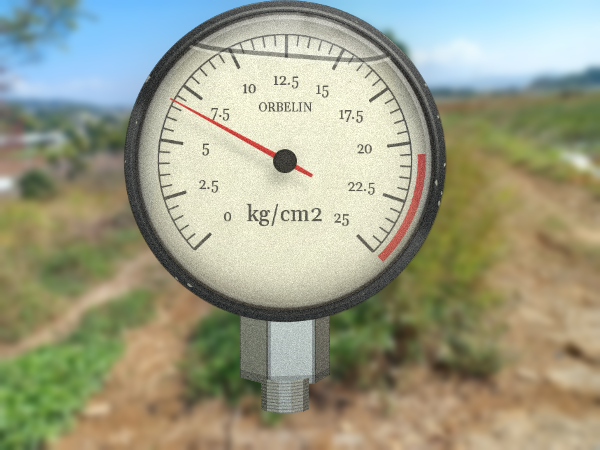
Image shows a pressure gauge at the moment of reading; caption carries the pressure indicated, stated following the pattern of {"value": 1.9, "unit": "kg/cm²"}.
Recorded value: {"value": 6.75, "unit": "kg/cm²"}
